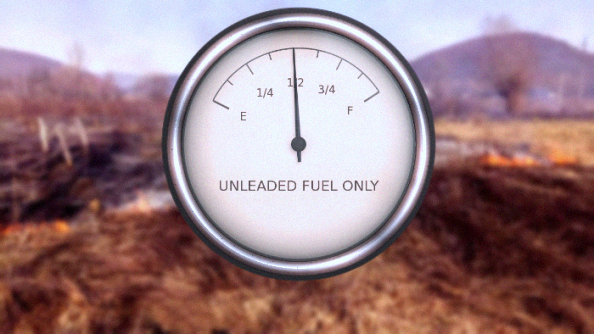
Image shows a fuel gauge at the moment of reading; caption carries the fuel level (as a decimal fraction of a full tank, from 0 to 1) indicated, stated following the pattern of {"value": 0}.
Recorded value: {"value": 0.5}
